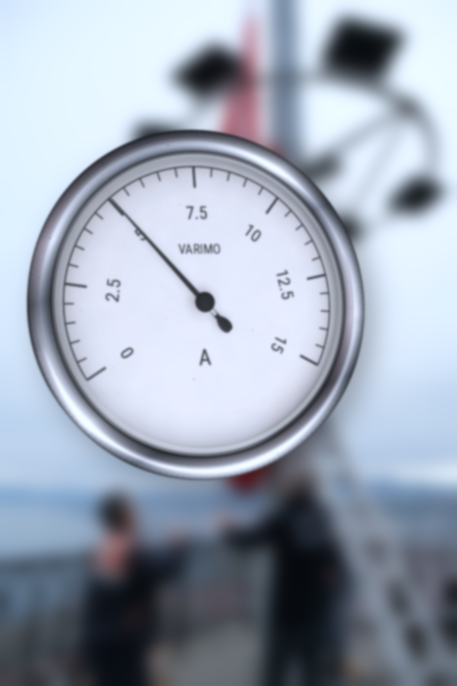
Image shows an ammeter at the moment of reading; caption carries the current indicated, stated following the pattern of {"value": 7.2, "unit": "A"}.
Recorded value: {"value": 5, "unit": "A"}
